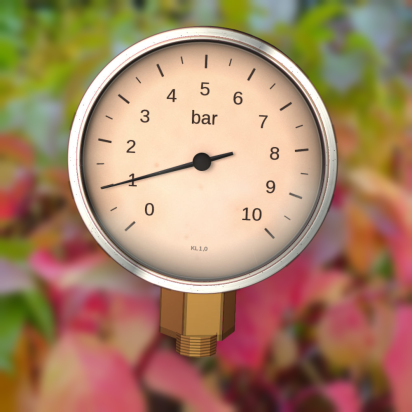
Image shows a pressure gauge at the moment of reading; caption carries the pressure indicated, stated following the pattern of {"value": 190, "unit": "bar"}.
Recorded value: {"value": 1, "unit": "bar"}
